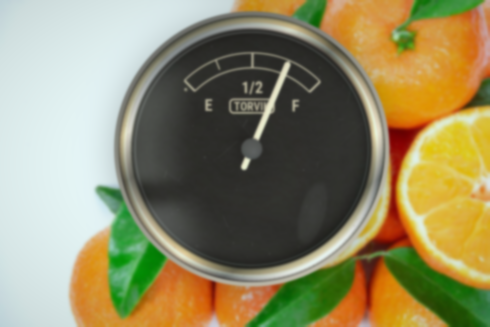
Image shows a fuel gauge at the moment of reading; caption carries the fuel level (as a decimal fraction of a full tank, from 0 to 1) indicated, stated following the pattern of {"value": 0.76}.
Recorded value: {"value": 0.75}
